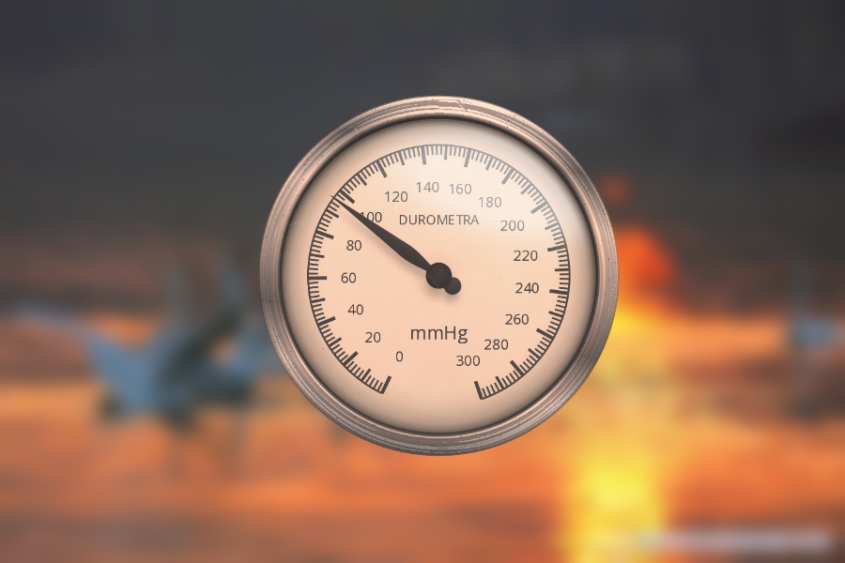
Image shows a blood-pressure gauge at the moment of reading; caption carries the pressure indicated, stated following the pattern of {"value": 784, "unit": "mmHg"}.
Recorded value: {"value": 96, "unit": "mmHg"}
